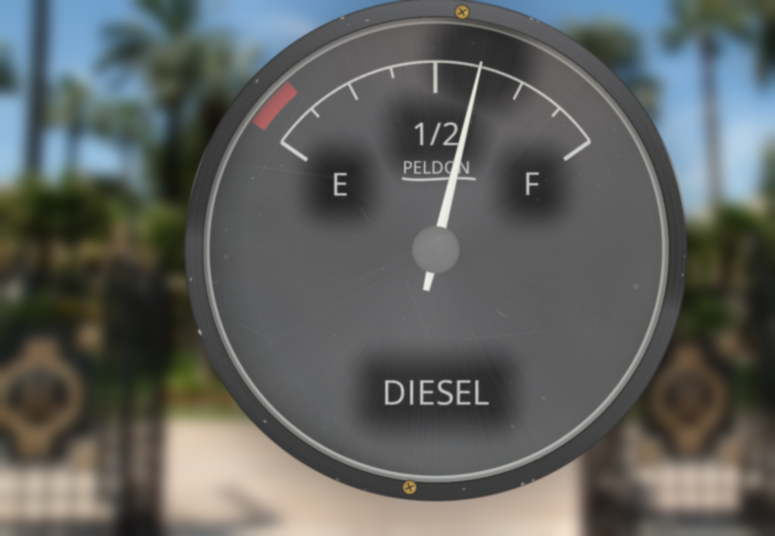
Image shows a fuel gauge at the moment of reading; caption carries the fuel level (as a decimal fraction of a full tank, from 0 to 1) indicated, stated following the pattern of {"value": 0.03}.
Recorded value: {"value": 0.625}
